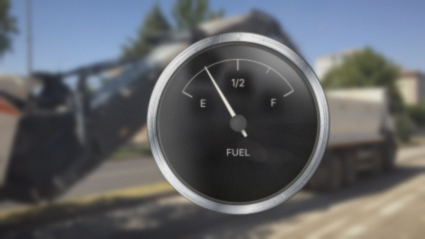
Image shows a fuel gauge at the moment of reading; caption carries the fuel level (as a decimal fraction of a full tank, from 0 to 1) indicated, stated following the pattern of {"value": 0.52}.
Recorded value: {"value": 0.25}
